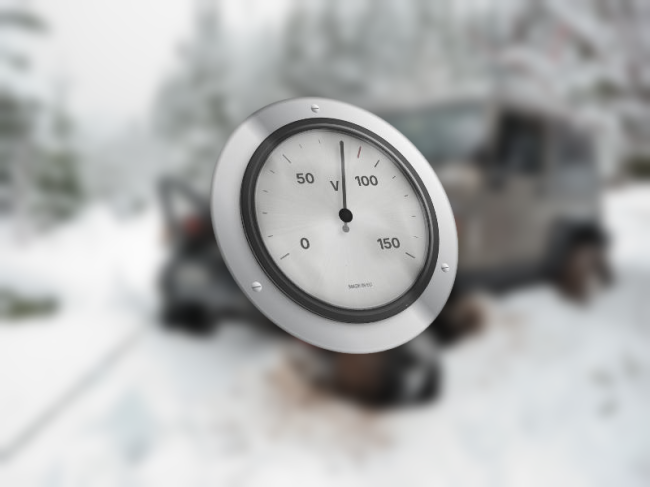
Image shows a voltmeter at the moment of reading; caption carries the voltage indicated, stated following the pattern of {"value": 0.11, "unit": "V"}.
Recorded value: {"value": 80, "unit": "V"}
